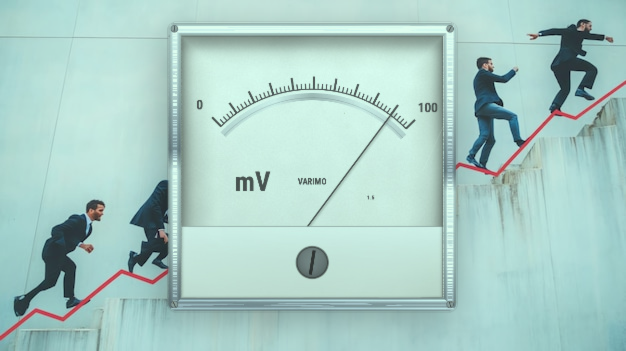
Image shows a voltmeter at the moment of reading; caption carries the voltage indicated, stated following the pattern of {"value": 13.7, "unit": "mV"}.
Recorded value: {"value": 90, "unit": "mV"}
